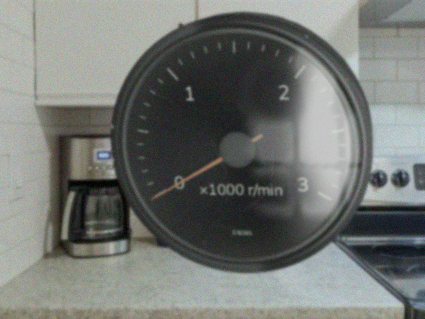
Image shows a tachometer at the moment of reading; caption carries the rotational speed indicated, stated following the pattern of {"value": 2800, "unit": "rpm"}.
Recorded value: {"value": 0, "unit": "rpm"}
